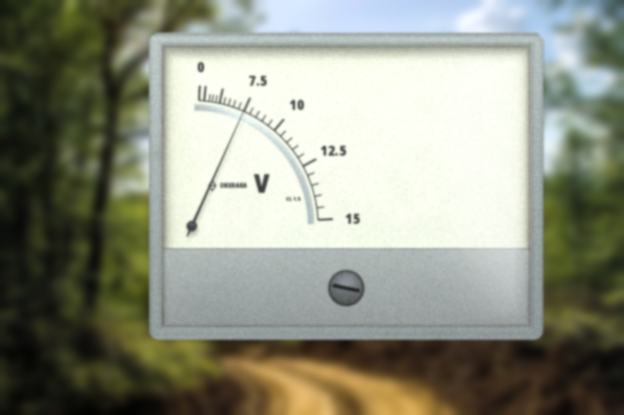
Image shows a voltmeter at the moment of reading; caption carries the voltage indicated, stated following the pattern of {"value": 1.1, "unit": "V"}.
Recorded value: {"value": 7.5, "unit": "V"}
